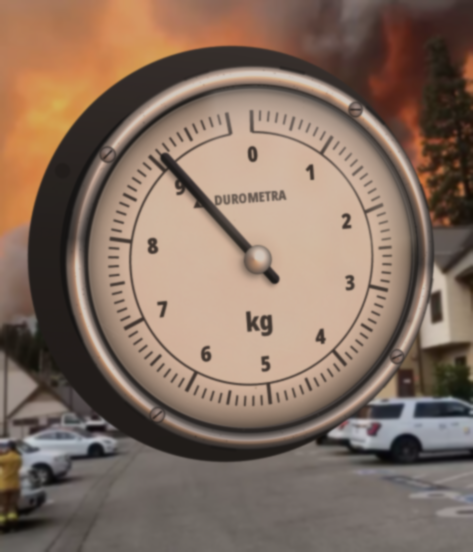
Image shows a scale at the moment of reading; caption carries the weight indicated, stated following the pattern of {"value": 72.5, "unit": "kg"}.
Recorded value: {"value": 9.1, "unit": "kg"}
